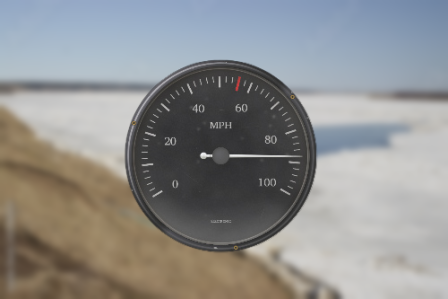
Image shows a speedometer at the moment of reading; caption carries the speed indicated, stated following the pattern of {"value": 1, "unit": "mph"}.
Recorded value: {"value": 88, "unit": "mph"}
